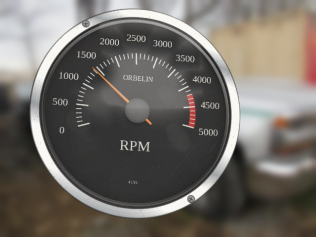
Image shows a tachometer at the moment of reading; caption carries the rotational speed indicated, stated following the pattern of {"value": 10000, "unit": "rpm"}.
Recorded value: {"value": 1400, "unit": "rpm"}
